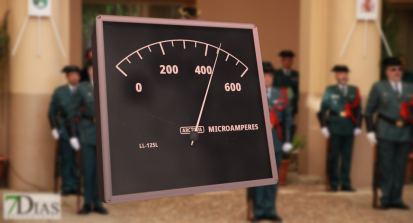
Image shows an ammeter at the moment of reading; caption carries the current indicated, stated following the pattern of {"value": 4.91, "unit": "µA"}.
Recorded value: {"value": 450, "unit": "µA"}
